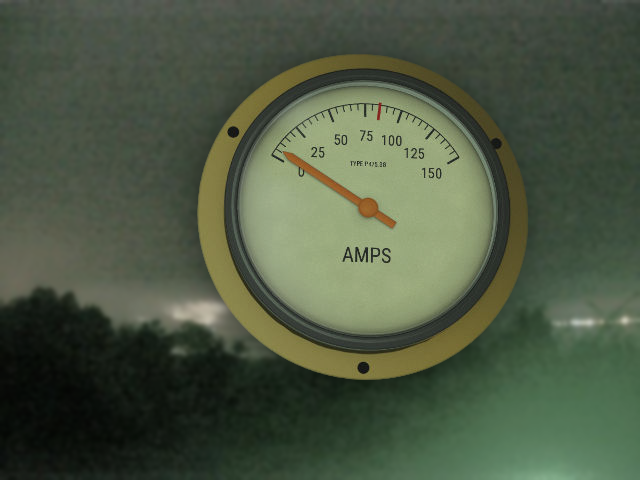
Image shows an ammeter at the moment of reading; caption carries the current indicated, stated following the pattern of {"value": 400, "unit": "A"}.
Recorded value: {"value": 5, "unit": "A"}
